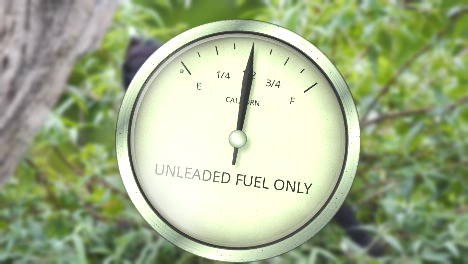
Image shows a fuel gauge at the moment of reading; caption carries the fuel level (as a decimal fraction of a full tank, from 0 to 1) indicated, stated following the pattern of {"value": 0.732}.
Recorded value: {"value": 0.5}
